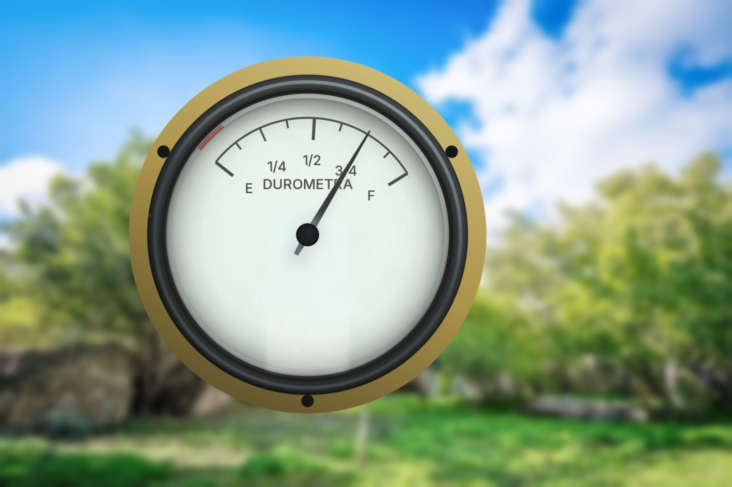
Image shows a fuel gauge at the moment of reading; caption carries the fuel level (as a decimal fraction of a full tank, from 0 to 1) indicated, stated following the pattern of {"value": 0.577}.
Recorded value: {"value": 0.75}
